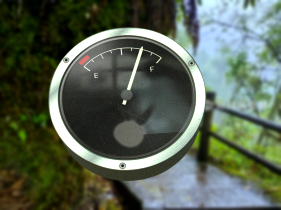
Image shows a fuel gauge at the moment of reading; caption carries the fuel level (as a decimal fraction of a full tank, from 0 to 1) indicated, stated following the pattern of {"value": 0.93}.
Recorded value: {"value": 0.75}
